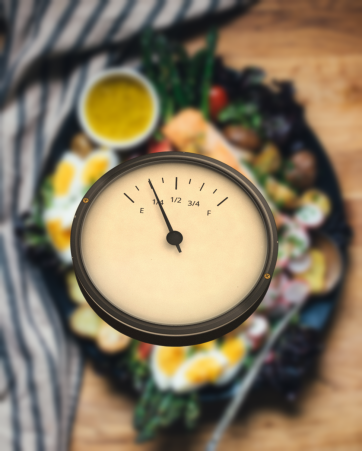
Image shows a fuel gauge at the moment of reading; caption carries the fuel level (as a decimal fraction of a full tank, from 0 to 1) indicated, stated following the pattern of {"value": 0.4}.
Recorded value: {"value": 0.25}
